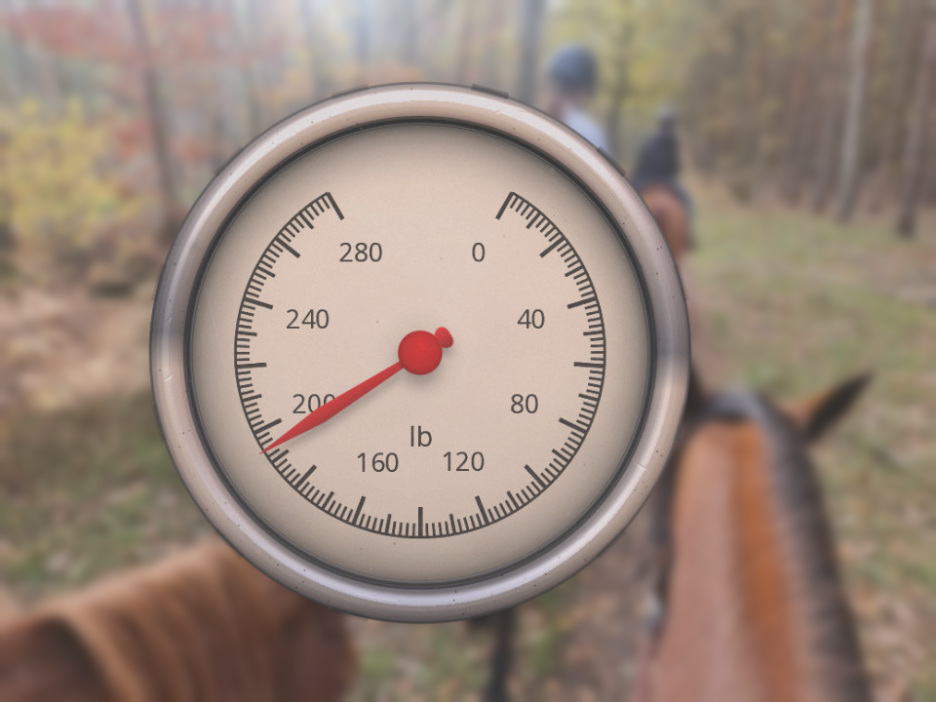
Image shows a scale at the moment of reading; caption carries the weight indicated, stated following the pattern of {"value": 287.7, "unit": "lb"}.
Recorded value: {"value": 194, "unit": "lb"}
